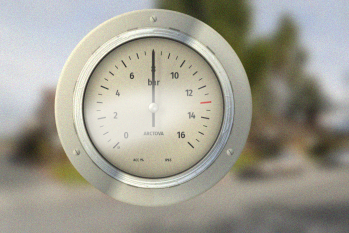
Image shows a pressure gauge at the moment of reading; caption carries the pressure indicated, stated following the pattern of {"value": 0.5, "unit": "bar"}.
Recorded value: {"value": 8, "unit": "bar"}
